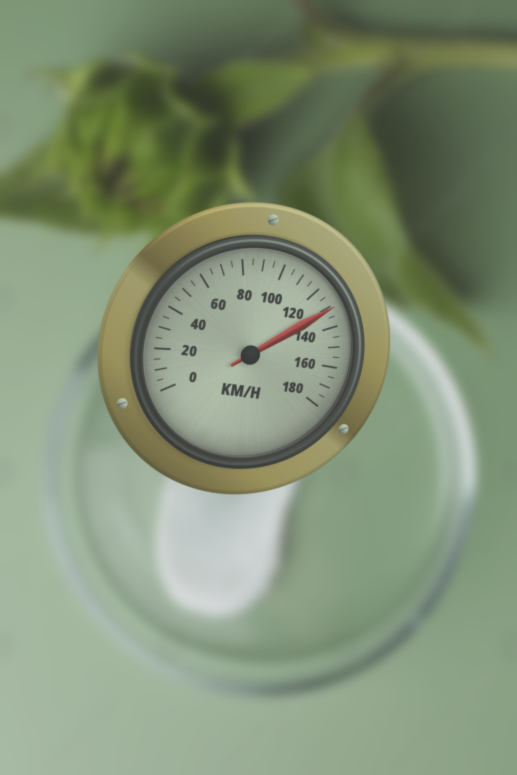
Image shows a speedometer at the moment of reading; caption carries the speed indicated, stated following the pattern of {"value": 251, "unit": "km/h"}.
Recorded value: {"value": 130, "unit": "km/h"}
